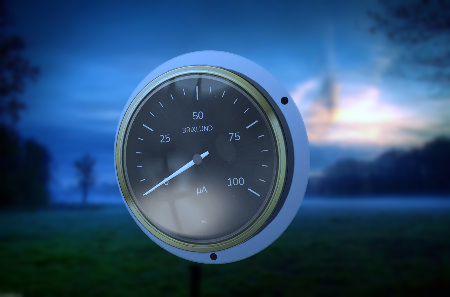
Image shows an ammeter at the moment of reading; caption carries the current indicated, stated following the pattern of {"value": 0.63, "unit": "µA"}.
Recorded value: {"value": 0, "unit": "µA"}
